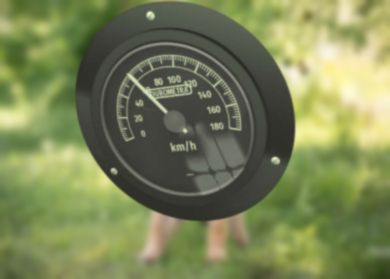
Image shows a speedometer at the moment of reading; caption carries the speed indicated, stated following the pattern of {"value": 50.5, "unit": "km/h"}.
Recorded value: {"value": 60, "unit": "km/h"}
